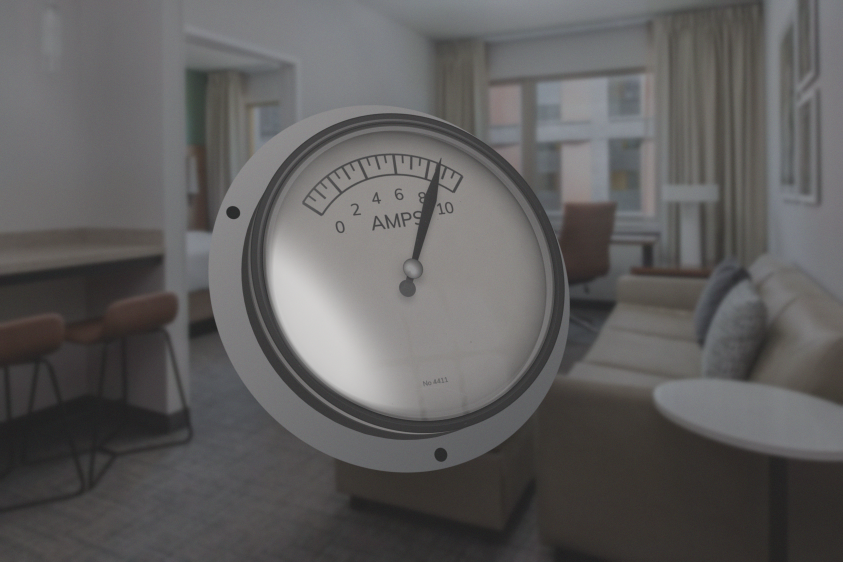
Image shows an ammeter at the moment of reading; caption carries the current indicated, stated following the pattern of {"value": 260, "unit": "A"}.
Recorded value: {"value": 8.5, "unit": "A"}
